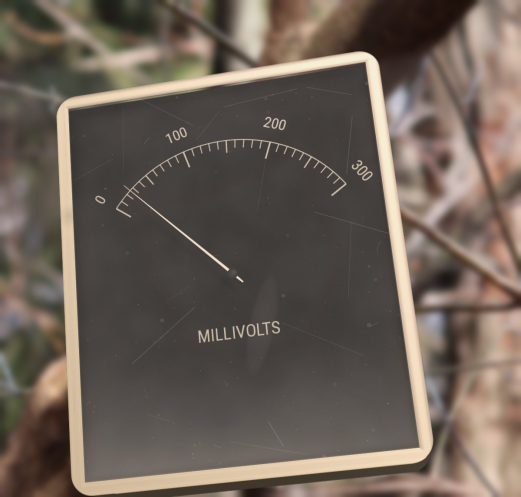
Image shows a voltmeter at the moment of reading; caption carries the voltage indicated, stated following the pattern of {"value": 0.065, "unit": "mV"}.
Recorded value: {"value": 25, "unit": "mV"}
